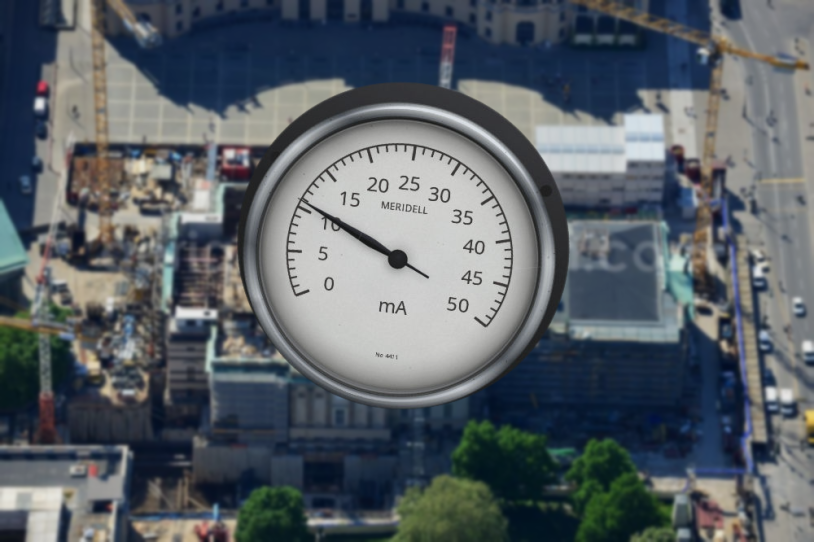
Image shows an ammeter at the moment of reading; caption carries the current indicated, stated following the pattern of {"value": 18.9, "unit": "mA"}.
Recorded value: {"value": 11, "unit": "mA"}
